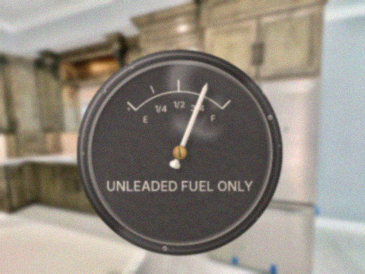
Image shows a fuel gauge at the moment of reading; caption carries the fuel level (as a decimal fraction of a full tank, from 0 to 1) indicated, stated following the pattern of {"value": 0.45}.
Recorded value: {"value": 0.75}
